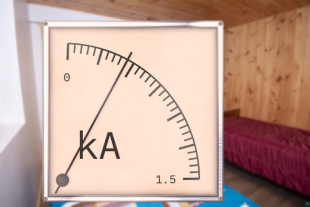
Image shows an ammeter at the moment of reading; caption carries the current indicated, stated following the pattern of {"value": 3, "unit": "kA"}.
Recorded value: {"value": 0.45, "unit": "kA"}
